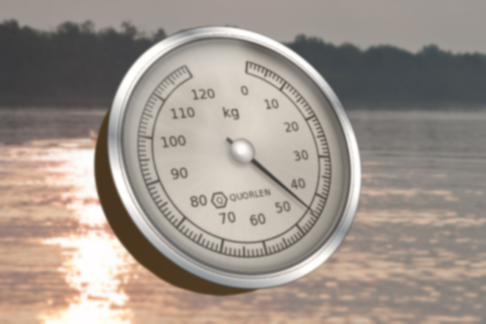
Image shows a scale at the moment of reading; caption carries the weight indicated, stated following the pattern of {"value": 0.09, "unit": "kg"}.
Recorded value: {"value": 45, "unit": "kg"}
